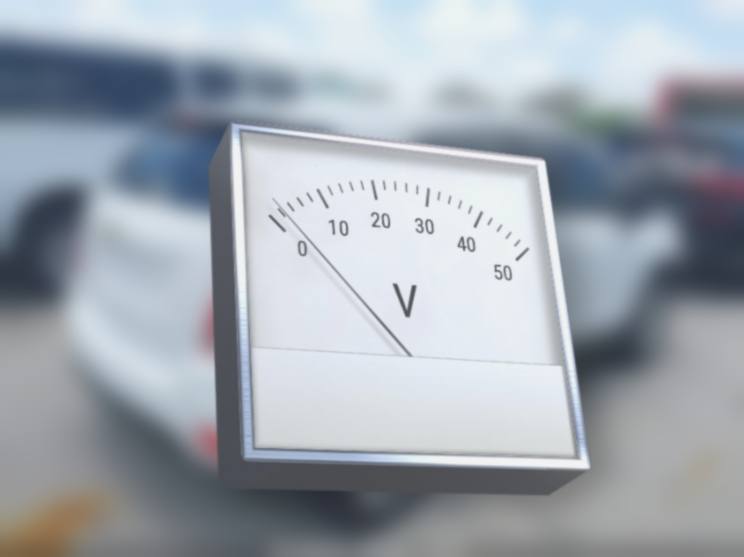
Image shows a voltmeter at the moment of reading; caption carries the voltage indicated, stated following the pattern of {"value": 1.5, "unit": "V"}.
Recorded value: {"value": 2, "unit": "V"}
